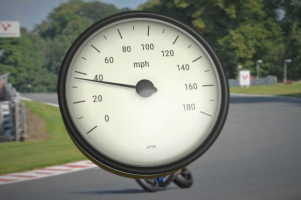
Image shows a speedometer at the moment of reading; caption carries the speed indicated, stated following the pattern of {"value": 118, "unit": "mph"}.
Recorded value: {"value": 35, "unit": "mph"}
